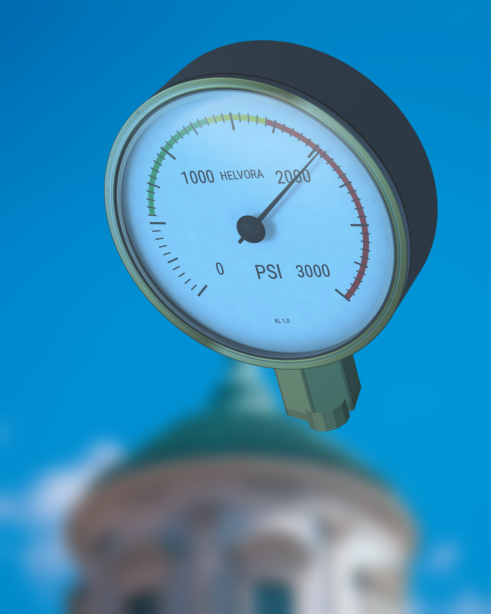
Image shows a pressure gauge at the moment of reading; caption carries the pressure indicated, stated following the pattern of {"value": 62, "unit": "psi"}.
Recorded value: {"value": 2025, "unit": "psi"}
